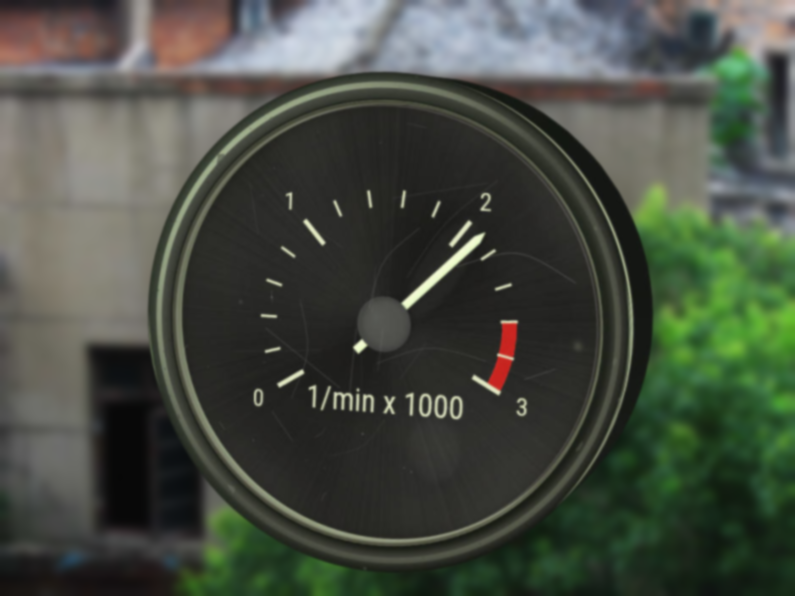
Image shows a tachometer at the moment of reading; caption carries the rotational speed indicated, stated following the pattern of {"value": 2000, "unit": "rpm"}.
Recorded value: {"value": 2100, "unit": "rpm"}
